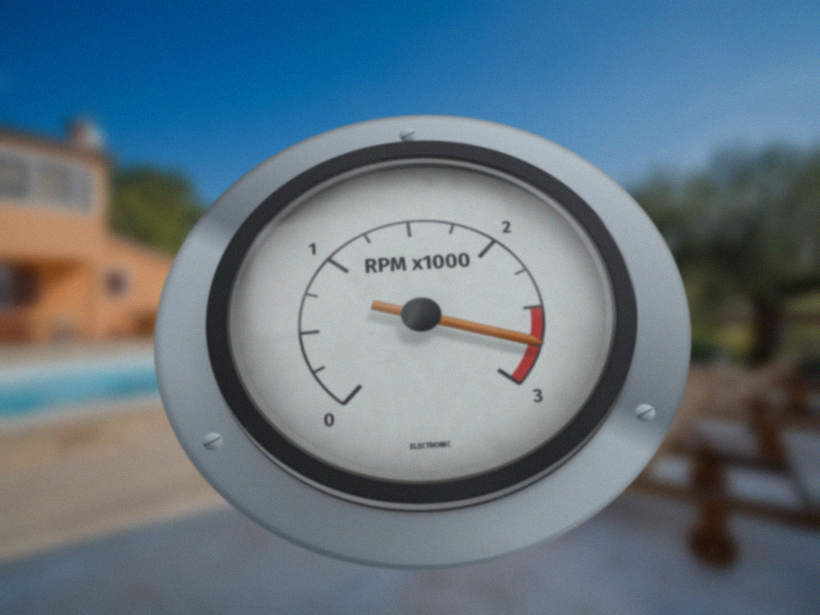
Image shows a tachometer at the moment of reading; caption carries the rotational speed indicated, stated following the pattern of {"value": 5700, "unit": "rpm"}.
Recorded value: {"value": 2750, "unit": "rpm"}
